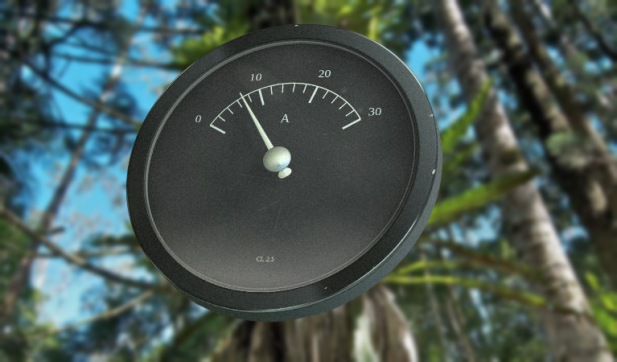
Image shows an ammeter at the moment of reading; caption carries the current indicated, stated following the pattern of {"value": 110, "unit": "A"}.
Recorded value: {"value": 7, "unit": "A"}
